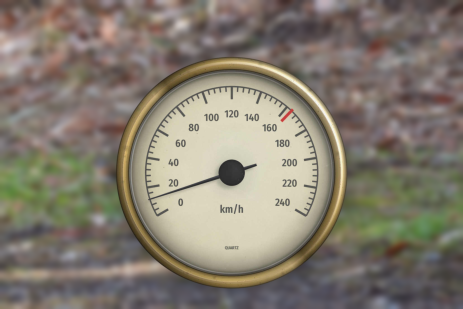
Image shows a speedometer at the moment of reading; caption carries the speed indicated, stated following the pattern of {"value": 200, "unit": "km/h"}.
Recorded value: {"value": 12, "unit": "km/h"}
